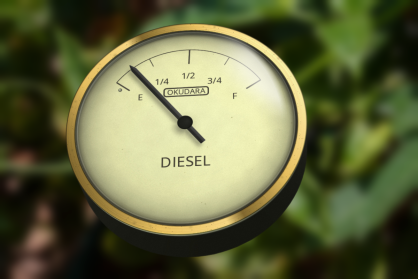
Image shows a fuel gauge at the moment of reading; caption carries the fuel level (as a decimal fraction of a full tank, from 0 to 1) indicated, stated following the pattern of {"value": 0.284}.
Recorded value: {"value": 0.125}
